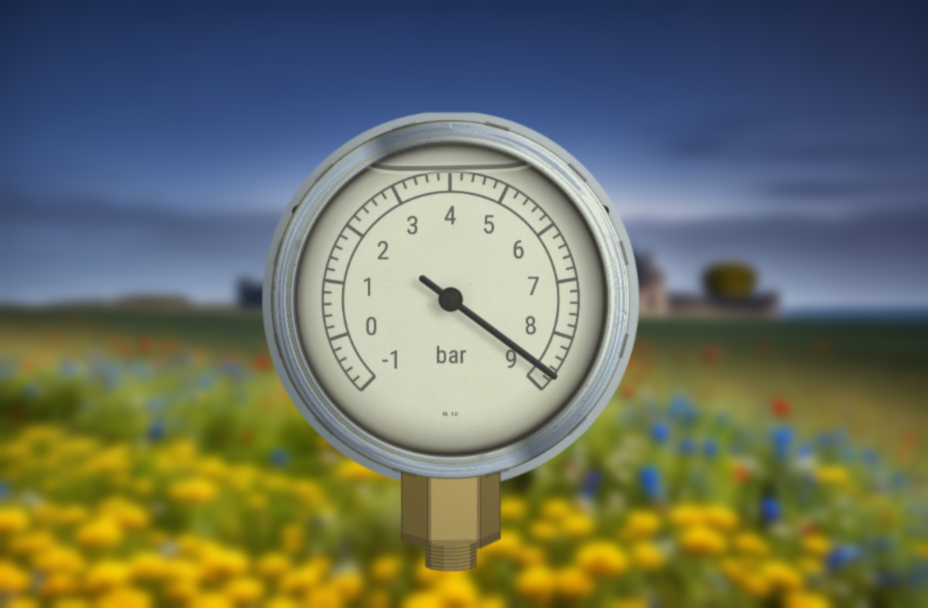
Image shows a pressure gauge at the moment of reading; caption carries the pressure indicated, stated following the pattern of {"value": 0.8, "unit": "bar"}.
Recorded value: {"value": 8.7, "unit": "bar"}
